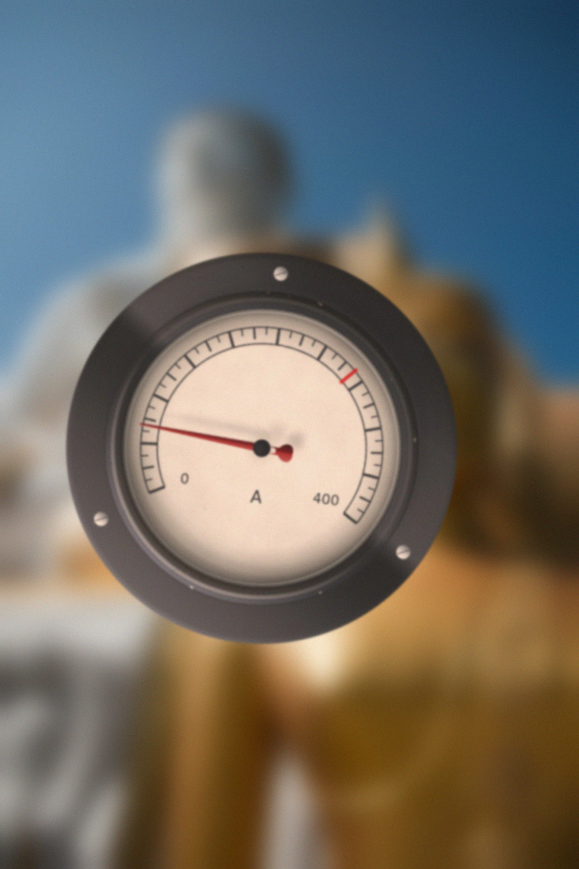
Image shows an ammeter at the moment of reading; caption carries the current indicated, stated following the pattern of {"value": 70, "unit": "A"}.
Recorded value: {"value": 55, "unit": "A"}
